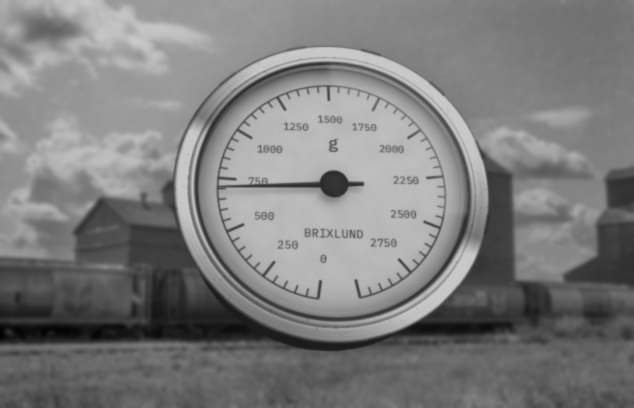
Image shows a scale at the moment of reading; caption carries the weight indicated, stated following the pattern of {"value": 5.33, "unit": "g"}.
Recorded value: {"value": 700, "unit": "g"}
